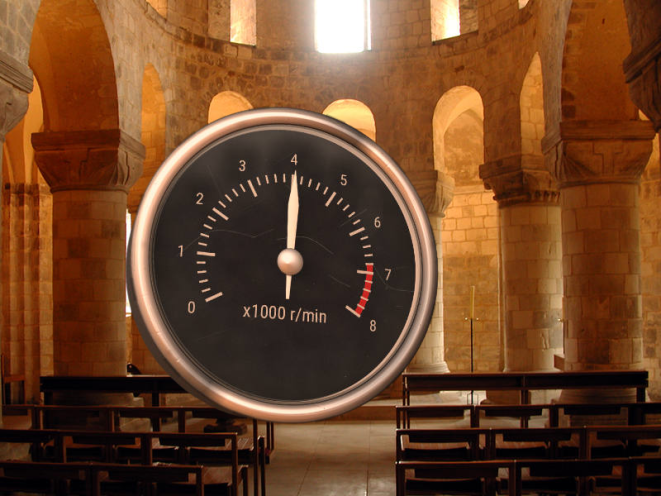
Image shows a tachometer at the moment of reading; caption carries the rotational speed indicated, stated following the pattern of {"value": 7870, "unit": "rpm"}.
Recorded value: {"value": 4000, "unit": "rpm"}
